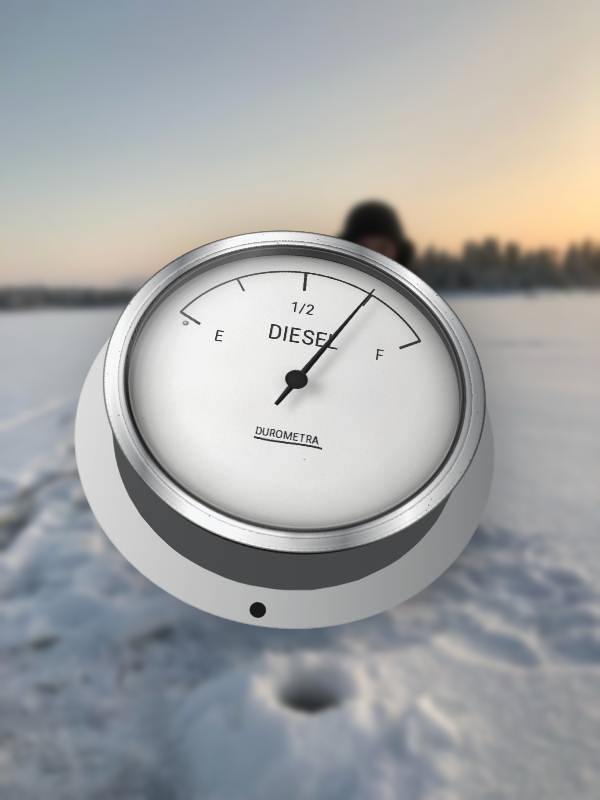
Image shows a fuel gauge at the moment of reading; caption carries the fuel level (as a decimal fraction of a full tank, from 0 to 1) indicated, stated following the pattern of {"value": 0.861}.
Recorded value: {"value": 0.75}
